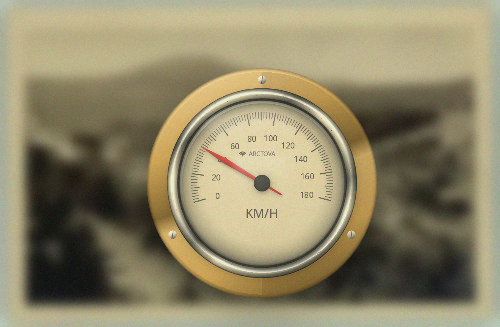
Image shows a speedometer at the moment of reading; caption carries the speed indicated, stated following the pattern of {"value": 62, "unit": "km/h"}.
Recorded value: {"value": 40, "unit": "km/h"}
